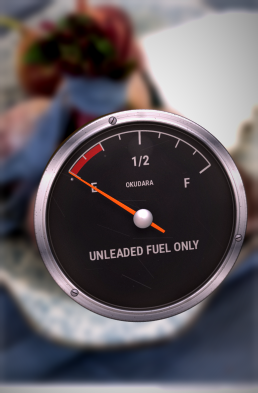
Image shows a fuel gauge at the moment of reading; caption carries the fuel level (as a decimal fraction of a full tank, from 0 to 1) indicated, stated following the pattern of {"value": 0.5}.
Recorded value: {"value": 0}
